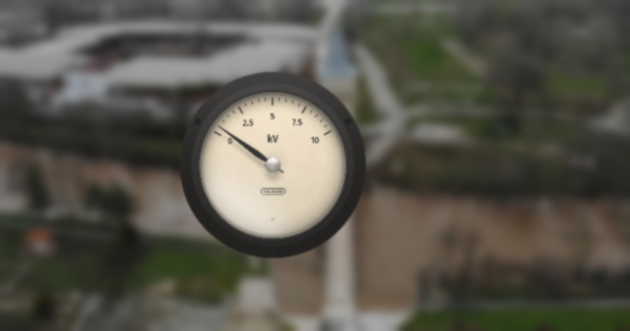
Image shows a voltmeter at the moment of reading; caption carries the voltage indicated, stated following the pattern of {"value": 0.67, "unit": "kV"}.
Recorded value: {"value": 0.5, "unit": "kV"}
